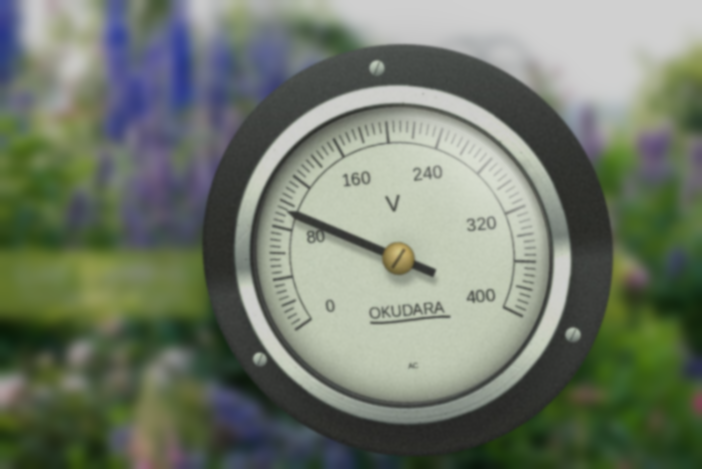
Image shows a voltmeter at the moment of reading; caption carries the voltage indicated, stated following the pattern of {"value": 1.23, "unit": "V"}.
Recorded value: {"value": 95, "unit": "V"}
